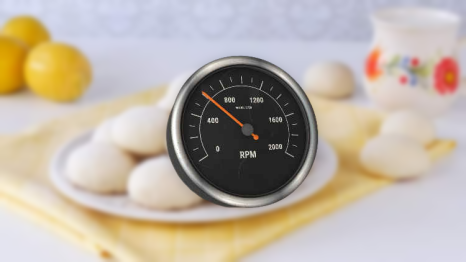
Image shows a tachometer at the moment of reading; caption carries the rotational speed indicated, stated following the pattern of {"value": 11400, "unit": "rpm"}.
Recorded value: {"value": 600, "unit": "rpm"}
